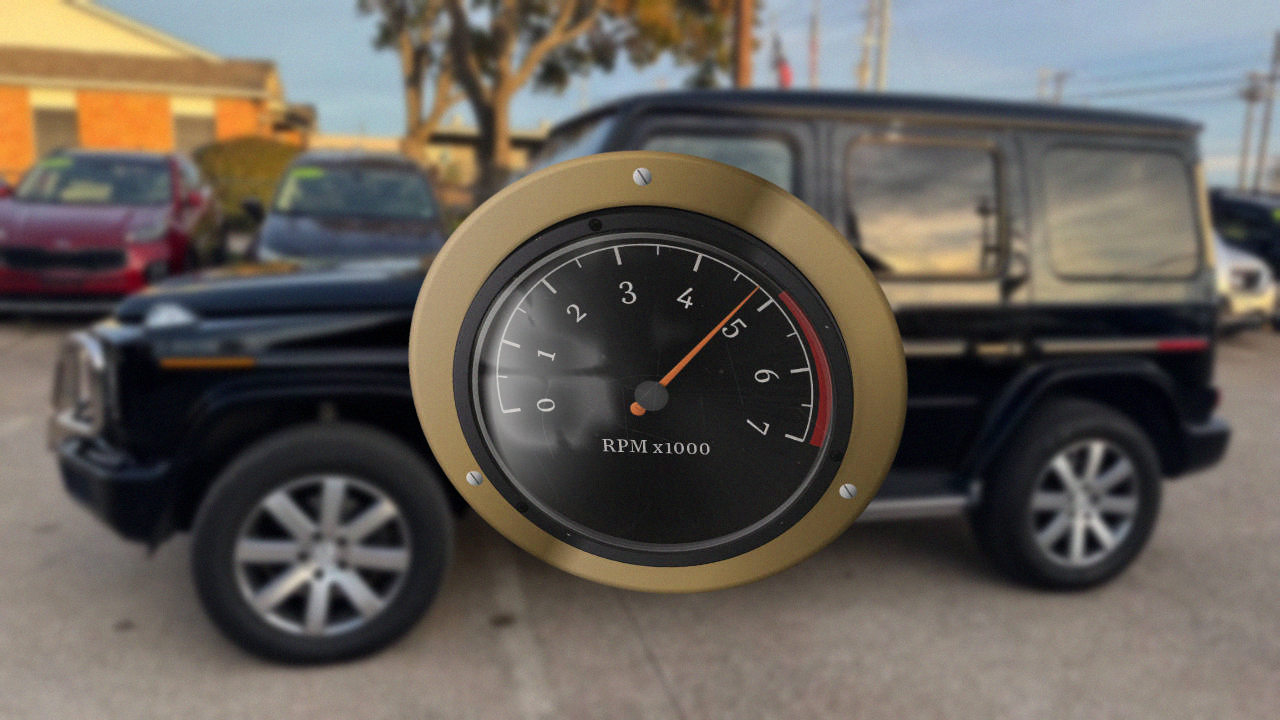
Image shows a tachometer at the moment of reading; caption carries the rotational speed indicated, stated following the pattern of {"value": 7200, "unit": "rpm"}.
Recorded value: {"value": 4750, "unit": "rpm"}
